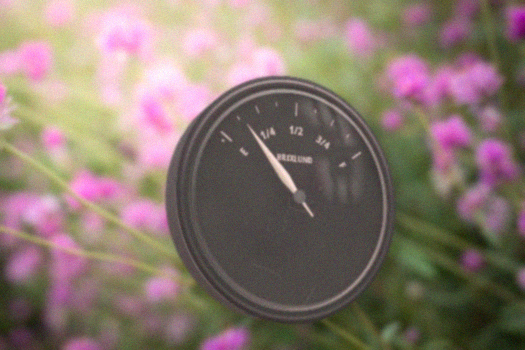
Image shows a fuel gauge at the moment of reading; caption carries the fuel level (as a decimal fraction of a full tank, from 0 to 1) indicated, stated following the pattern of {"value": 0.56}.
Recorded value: {"value": 0.125}
